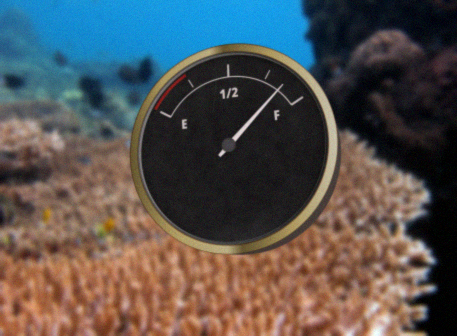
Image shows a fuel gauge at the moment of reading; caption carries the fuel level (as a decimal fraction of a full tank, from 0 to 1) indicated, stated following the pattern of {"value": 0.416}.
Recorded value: {"value": 0.875}
